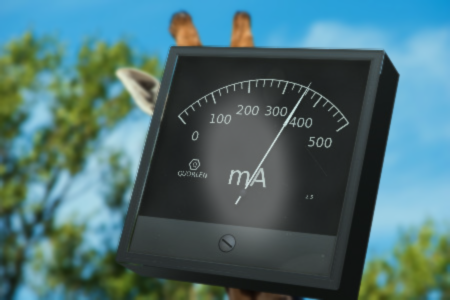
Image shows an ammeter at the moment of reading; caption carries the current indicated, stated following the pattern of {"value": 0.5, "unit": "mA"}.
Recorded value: {"value": 360, "unit": "mA"}
